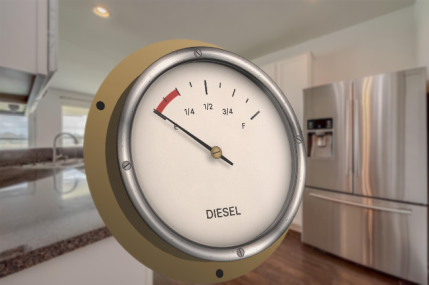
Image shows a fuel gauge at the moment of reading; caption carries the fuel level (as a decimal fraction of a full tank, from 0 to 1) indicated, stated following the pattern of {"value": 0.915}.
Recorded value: {"value": 0}
